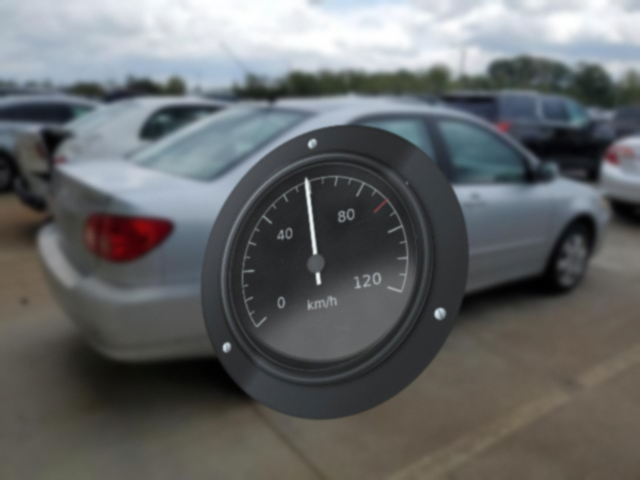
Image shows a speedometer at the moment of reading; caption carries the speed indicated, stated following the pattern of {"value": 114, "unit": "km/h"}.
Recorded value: {"value": 60, "unit": "km/h"}
